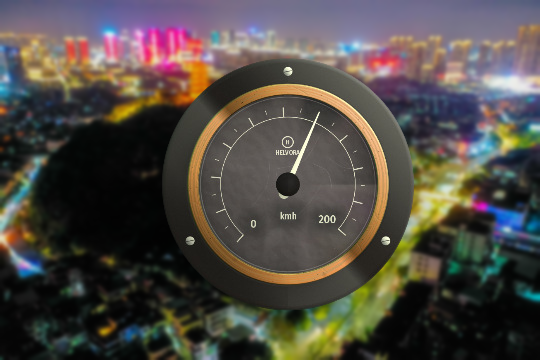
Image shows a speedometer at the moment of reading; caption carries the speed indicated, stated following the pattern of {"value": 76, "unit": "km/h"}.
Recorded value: {"value": 120, "unit": "km/h"}
